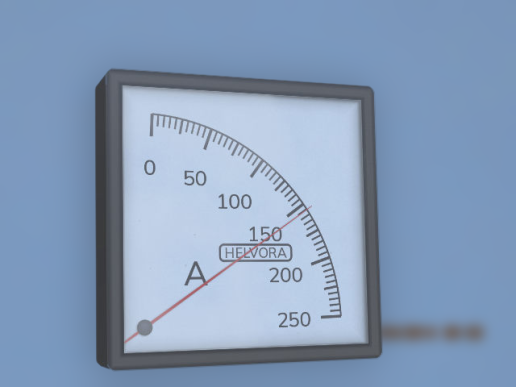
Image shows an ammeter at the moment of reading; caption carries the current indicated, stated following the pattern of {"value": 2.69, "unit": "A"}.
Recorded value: {"value": 155, "unit": "A"}
